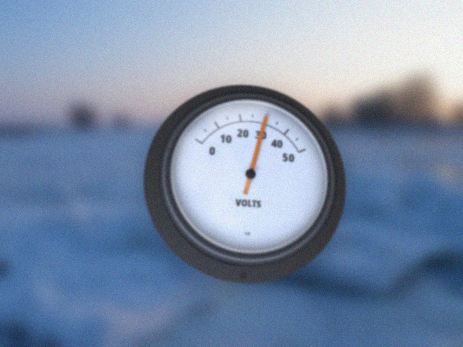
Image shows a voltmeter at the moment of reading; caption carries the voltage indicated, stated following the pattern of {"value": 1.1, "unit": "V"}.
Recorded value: {"value": 30, "unit": "V"}
